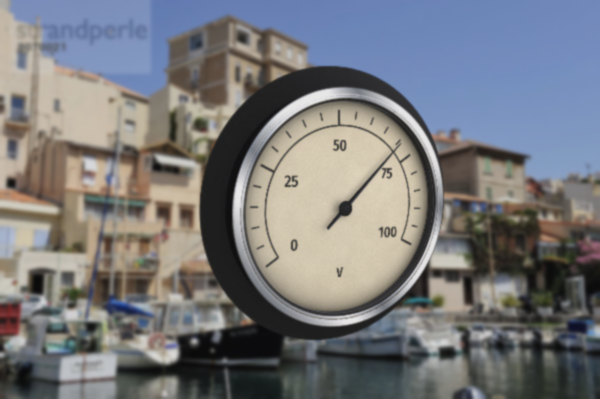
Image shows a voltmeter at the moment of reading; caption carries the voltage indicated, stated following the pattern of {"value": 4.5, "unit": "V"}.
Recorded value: {"value": 70, "unit": "V"}
